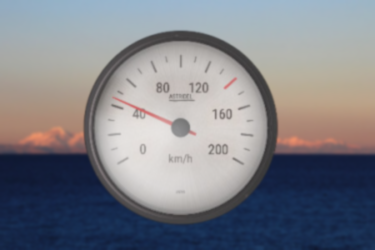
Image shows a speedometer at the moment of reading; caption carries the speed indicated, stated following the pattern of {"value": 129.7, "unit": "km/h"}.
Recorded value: {"value": 45, "unit": "km/h"}
